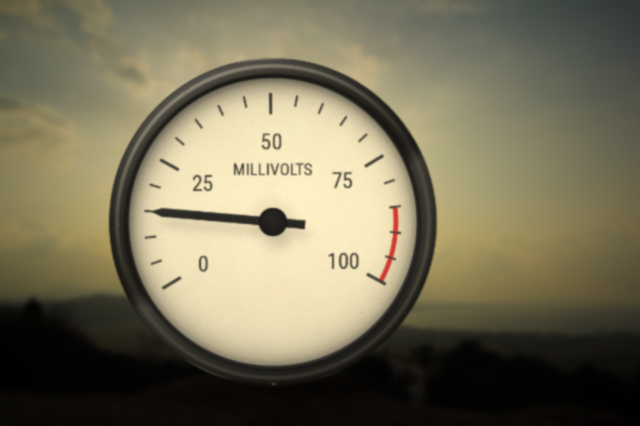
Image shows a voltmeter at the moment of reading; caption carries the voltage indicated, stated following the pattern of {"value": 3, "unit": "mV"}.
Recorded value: {"value": 15, "unit": "mV"}
